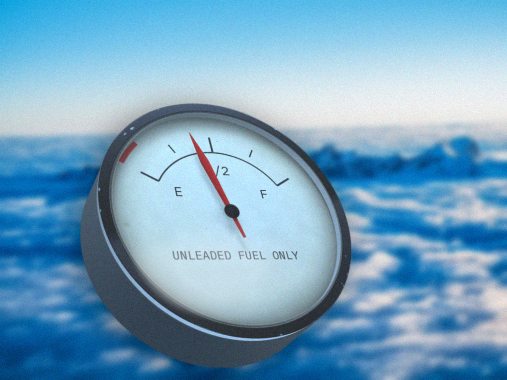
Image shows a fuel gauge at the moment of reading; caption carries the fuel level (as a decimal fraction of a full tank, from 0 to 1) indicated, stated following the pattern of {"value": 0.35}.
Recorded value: {"value": 0.375}
